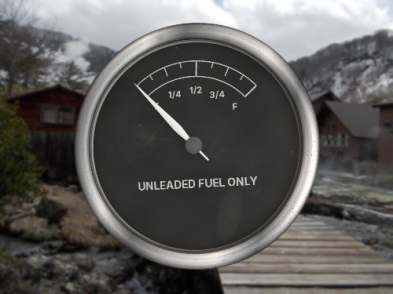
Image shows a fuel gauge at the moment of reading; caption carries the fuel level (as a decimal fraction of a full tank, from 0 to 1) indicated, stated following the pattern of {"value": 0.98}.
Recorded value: {"value": 0}
